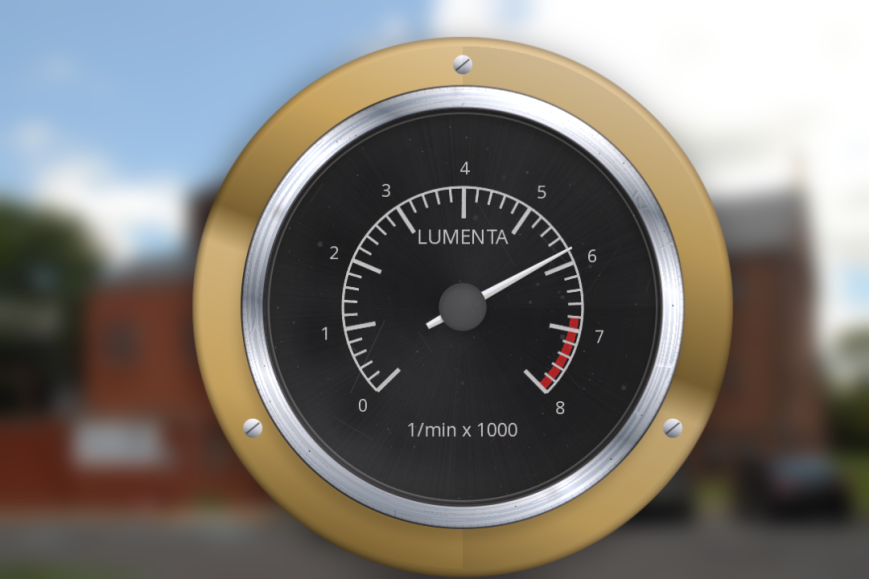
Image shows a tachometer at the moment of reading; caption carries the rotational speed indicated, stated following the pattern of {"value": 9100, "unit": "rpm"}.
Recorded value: {"value": 5800, "unit": "rpm"}
